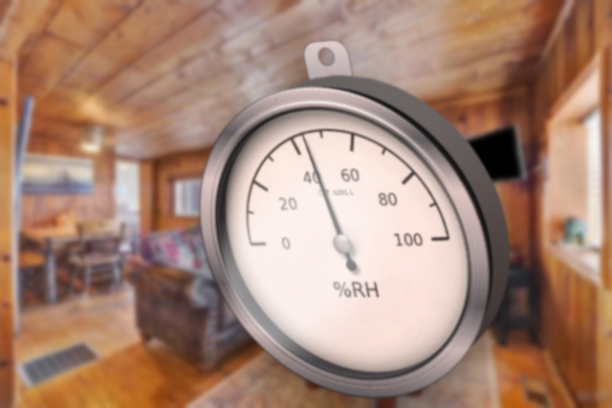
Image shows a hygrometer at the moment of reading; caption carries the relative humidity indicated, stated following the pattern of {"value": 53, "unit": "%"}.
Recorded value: {"value": 45, "unit": "%"}
